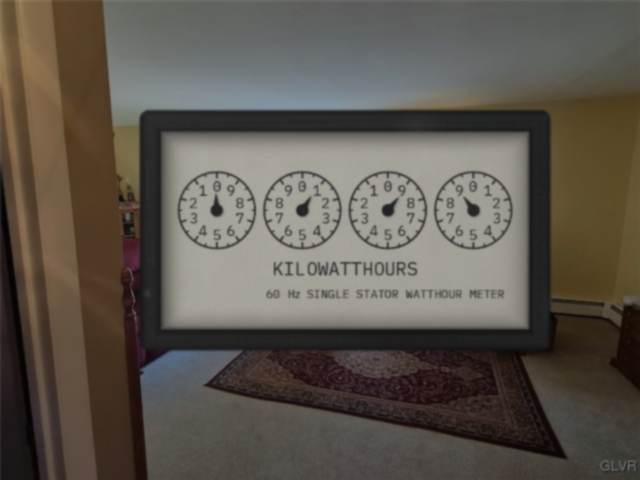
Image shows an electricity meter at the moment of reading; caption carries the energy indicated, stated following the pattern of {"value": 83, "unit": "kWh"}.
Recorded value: {"value": 89, "unit": "kWh"}
